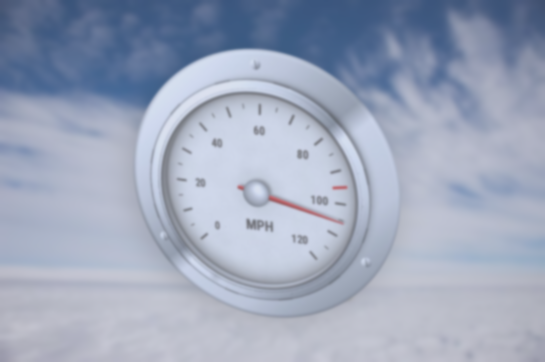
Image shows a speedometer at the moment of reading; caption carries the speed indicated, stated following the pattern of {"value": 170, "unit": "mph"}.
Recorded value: {"value": 105, "unit": "mph"}
